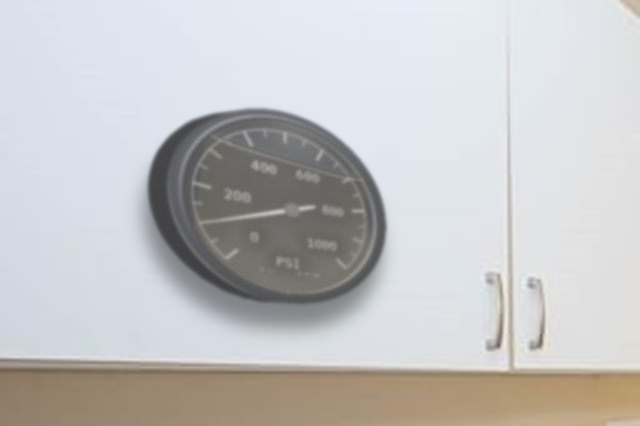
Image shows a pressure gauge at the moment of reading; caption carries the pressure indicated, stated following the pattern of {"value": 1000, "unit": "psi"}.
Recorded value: {"value": 100, "unit": "psi"}
